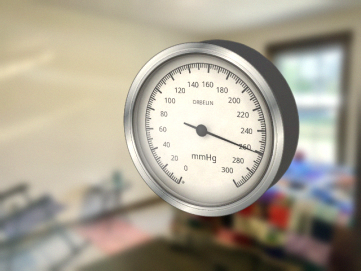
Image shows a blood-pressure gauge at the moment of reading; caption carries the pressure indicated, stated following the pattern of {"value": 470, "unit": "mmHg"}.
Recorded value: {"value": 260, "unit": "mmHg"}
